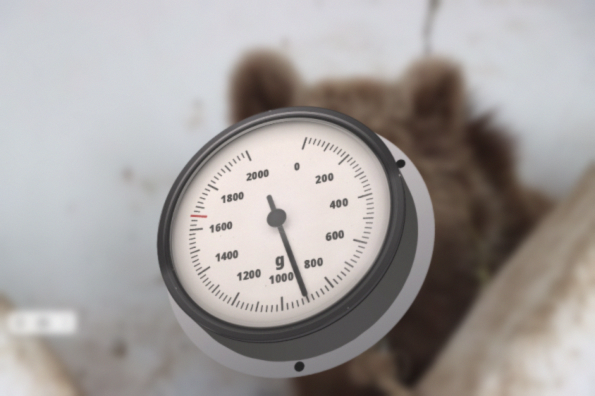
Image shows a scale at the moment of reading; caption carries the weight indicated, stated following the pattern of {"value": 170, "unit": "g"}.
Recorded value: {"value": 900, "unit": "g"}
